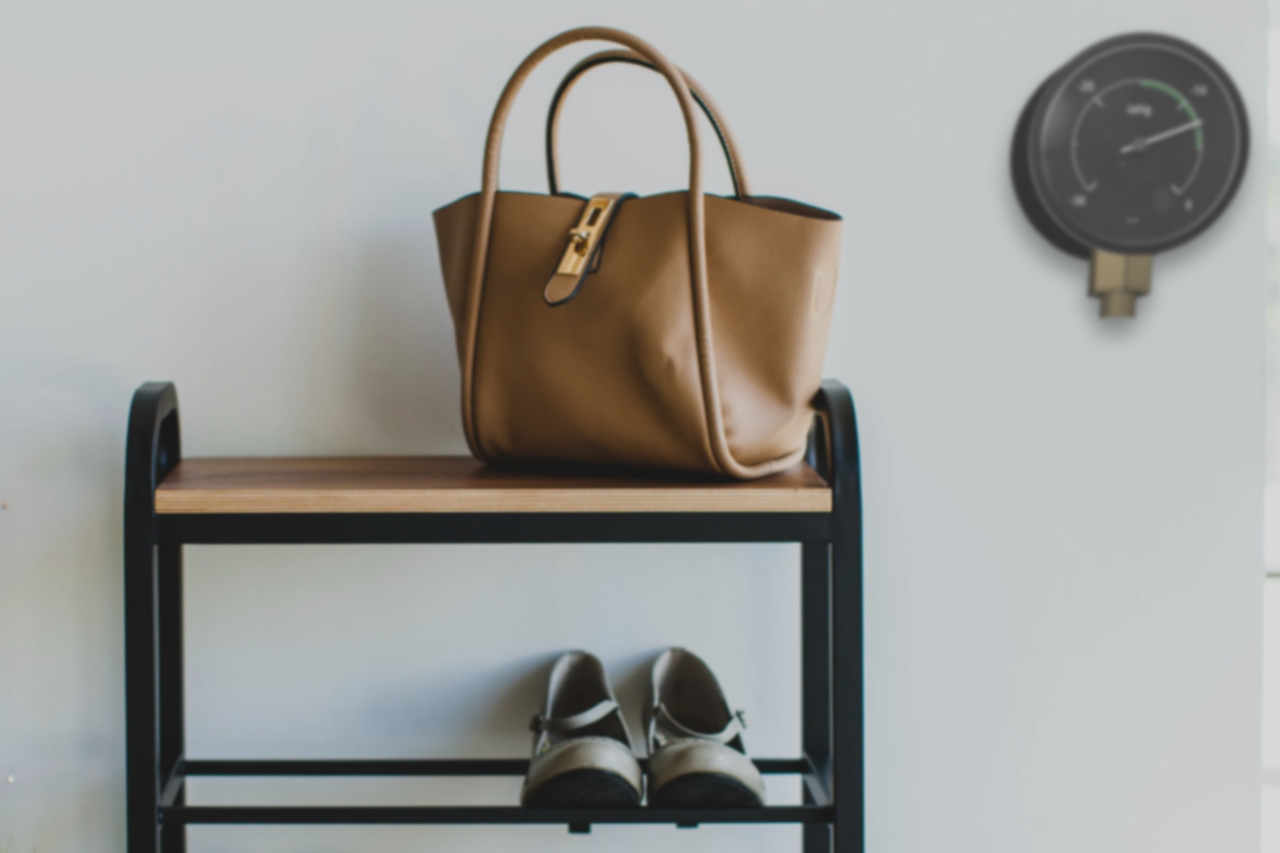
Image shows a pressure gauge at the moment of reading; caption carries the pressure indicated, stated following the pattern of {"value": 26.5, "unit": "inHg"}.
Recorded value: {"value": -7.5, "unit": "inHg"}
